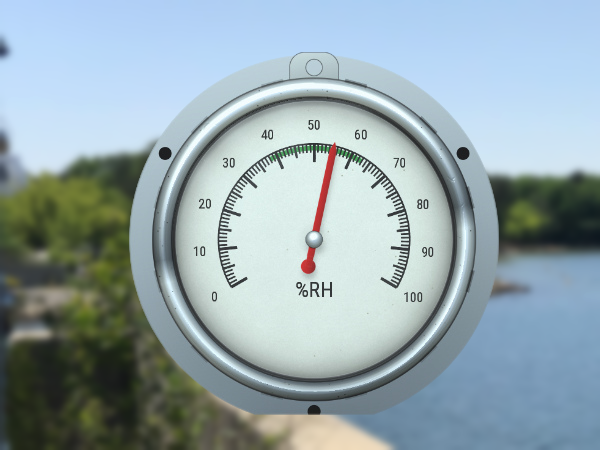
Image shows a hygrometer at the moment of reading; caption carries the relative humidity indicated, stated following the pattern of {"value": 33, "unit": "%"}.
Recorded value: {"value": 55, "unit": "%"}
